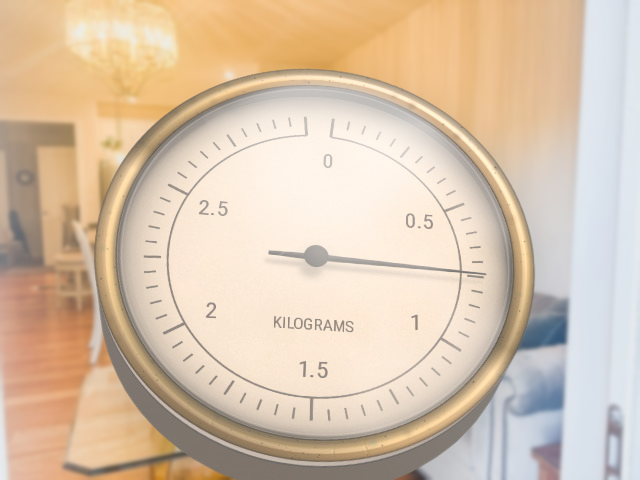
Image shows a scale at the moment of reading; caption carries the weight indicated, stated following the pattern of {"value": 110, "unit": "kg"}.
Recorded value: {"value": 0.75, "unit": "kg"}
